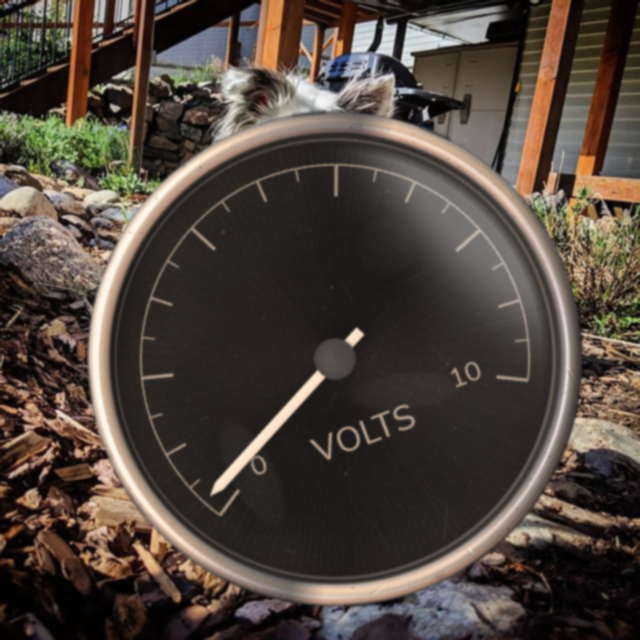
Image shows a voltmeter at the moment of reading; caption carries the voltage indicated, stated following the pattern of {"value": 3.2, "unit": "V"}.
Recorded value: {"value": 0.25, "unit": "V"}
